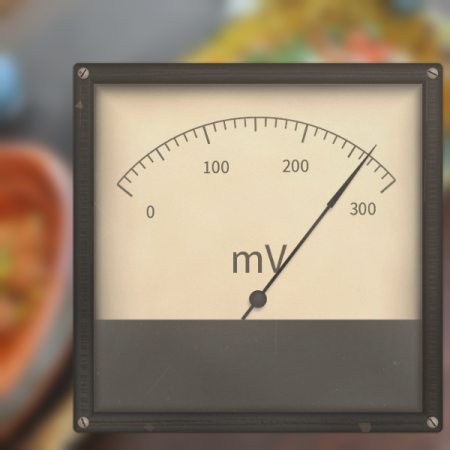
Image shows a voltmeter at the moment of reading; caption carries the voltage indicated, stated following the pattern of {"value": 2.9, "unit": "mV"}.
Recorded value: {"value": 265, "unit": "mV"}
